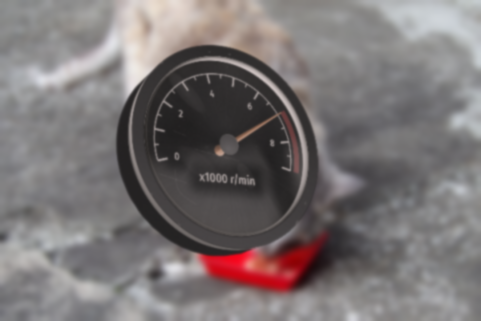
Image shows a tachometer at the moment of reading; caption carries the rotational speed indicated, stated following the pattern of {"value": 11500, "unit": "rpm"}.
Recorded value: {"value": 7000, "unit": "rpm"}
